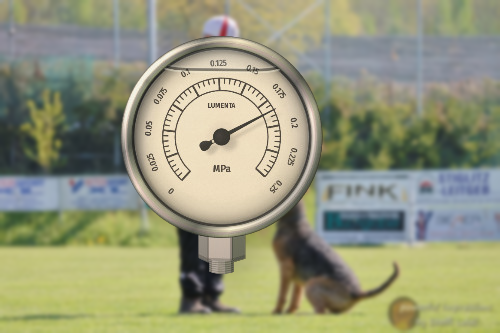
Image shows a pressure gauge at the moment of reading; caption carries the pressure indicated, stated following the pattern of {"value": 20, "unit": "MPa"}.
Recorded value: {"value": 0.185, "unit": "MPa"}
